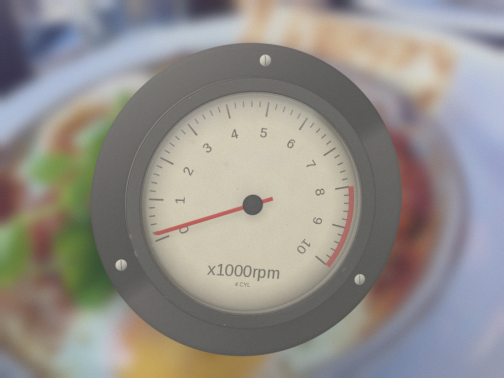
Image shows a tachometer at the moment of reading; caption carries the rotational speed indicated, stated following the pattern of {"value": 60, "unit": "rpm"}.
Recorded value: {"value": 200, "unit": "rpm"}
